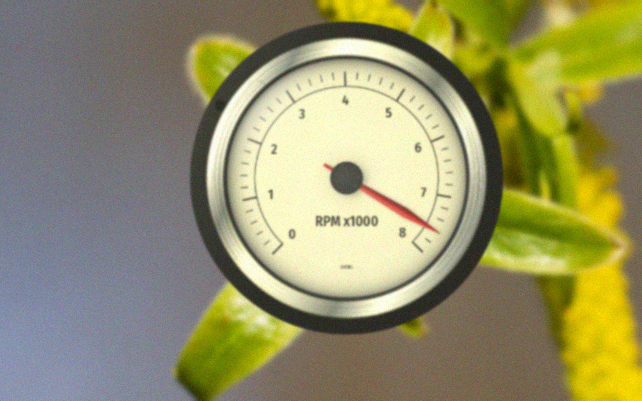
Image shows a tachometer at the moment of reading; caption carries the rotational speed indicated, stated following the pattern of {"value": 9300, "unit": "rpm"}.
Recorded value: {"value": 7600, "unit": "rpm"}
